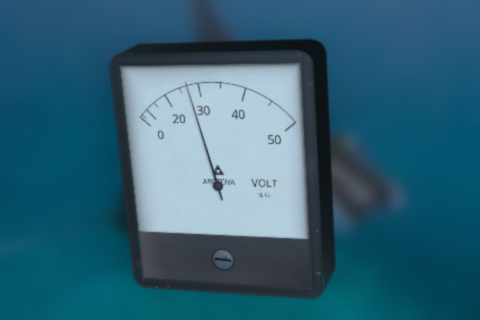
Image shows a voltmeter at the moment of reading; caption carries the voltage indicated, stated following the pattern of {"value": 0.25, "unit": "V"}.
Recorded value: {"value": 27.5, "unit": "V"}
